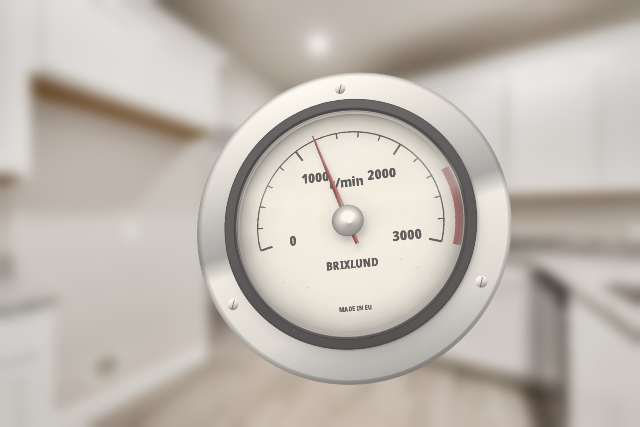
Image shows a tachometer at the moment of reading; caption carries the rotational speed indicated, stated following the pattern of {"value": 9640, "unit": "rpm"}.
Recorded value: {"value": 1200, "unit": "rpm"}
